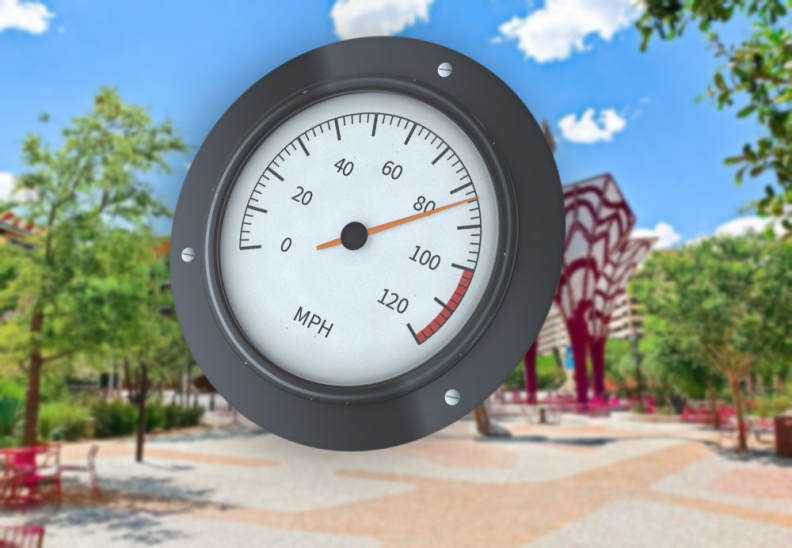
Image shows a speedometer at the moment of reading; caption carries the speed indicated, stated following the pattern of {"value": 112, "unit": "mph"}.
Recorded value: {"value": 84, "unit": "mph"}
